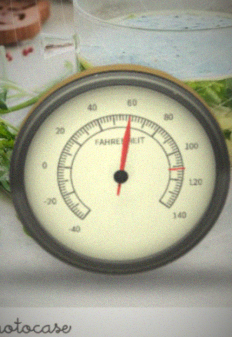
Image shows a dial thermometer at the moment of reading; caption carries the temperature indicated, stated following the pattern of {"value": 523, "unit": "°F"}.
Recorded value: {"value": 60, "unit": "°F"}
